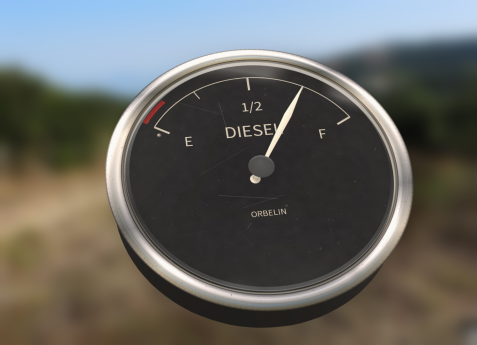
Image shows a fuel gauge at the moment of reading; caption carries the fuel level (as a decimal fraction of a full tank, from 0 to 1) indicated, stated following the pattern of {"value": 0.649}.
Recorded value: {"value": 0.75}
